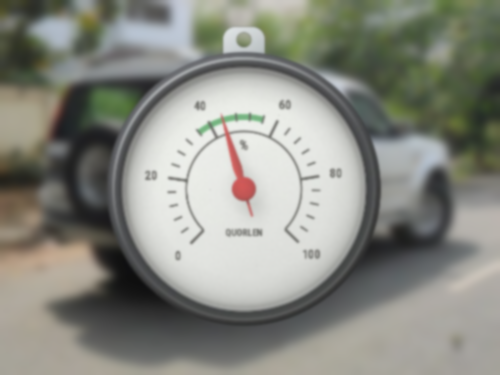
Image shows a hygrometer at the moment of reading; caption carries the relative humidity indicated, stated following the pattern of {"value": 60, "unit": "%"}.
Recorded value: {"value": 44, "unit": "%"}
